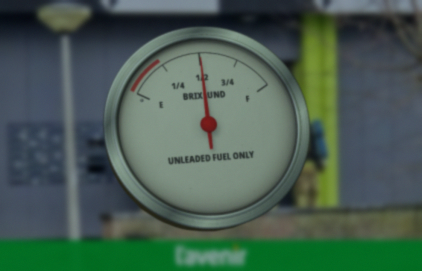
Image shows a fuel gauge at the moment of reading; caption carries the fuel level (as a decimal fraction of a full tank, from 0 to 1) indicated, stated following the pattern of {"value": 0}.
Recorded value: {"value": 0.5}
